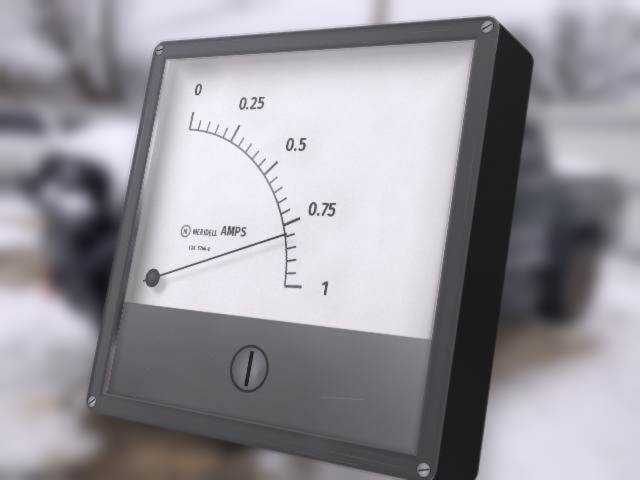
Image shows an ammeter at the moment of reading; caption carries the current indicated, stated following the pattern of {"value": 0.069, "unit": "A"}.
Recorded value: {"value": 0.8, "unit": "A"}
